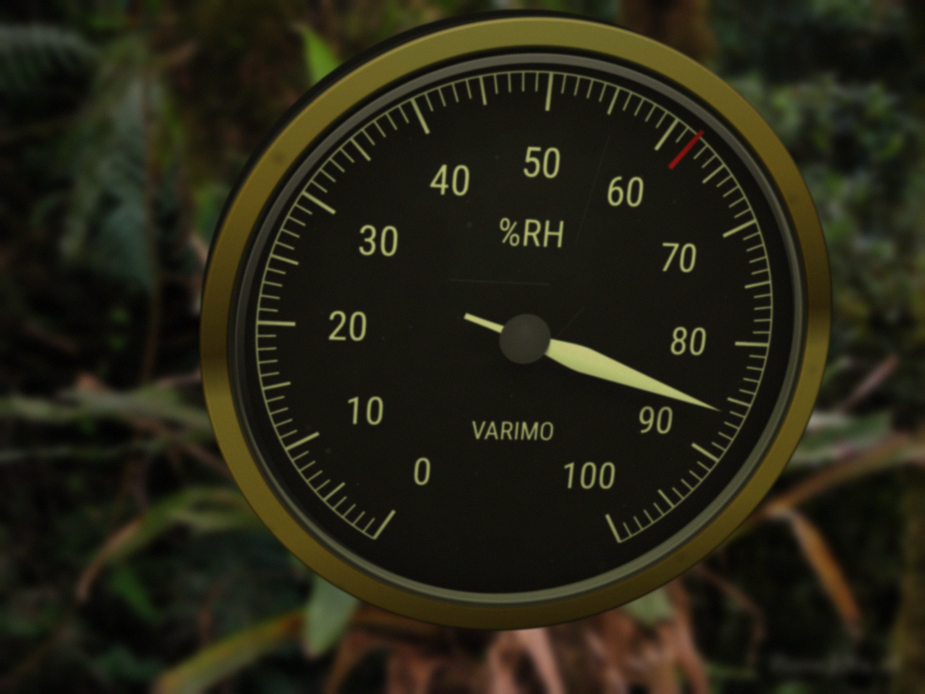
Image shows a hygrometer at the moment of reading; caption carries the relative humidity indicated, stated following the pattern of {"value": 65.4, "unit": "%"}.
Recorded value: {"value": 86, "unit": "%"}
